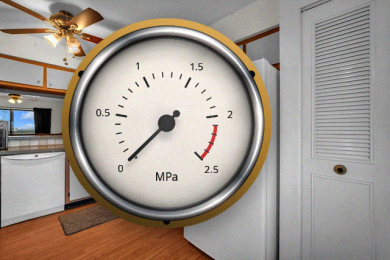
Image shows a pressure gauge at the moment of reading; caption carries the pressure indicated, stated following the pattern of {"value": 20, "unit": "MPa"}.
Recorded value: {"value": 0, "unit": "MPa"}
